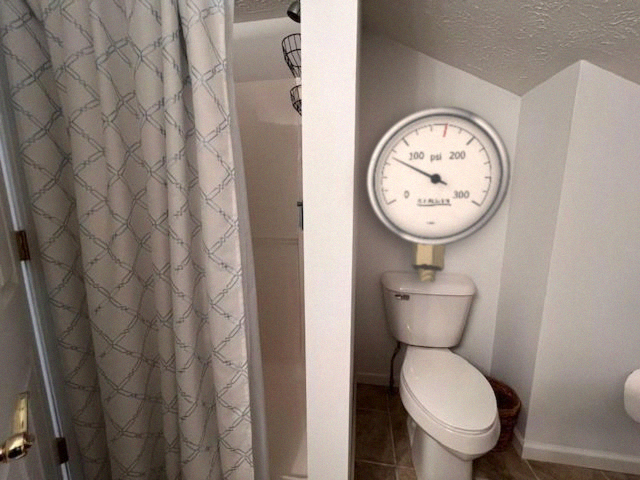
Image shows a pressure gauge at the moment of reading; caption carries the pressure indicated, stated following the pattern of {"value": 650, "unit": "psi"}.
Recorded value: {"value": 70, "unit": "psi"}
